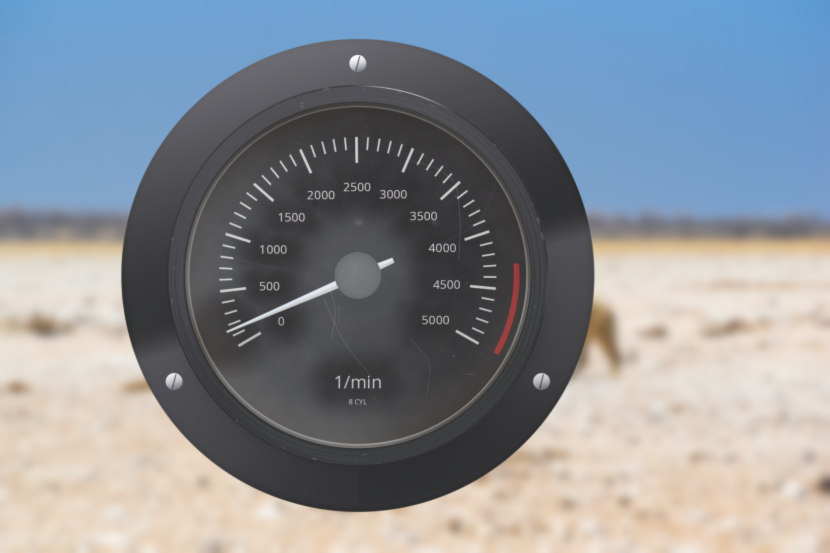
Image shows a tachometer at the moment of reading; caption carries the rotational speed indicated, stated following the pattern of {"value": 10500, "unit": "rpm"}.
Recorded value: {"value": 150, "unit": "rpm"}
